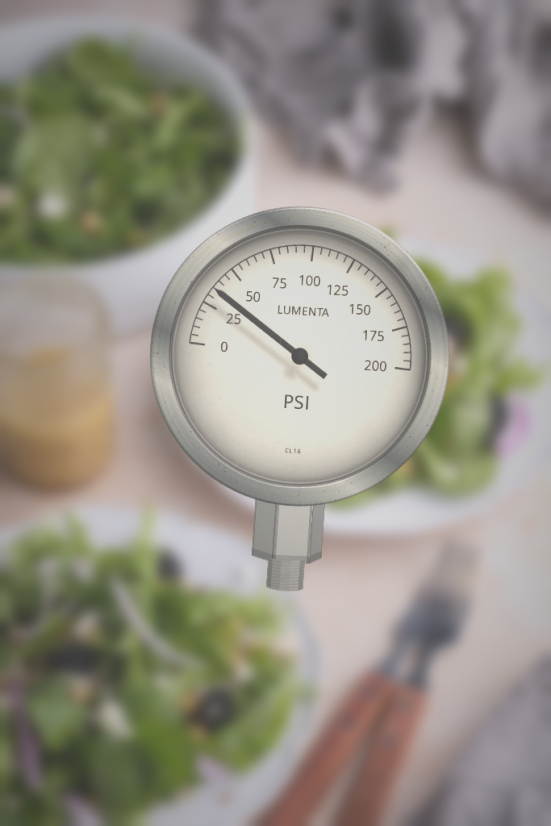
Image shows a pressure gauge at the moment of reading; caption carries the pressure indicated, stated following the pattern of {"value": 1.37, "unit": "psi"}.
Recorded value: {"value": 35, "unit": "psi"}
